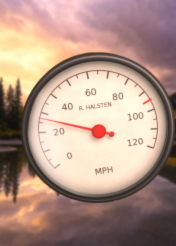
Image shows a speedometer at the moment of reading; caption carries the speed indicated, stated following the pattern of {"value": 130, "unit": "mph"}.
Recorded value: {"value": 27.5, "unit": "mph"}
